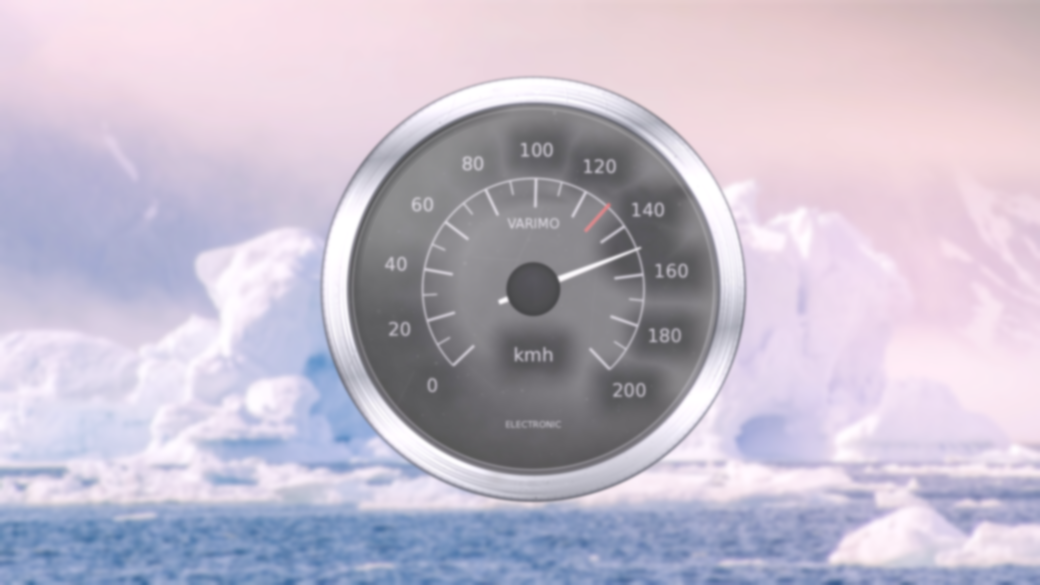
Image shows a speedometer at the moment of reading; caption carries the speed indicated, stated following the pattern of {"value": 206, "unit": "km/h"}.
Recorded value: {"value": 150, "unit": "km/h"}
